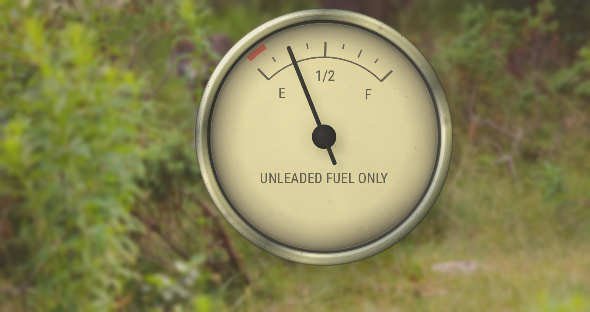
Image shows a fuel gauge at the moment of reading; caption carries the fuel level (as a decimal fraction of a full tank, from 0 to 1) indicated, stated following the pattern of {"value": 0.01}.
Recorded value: {"value": 0.25}
